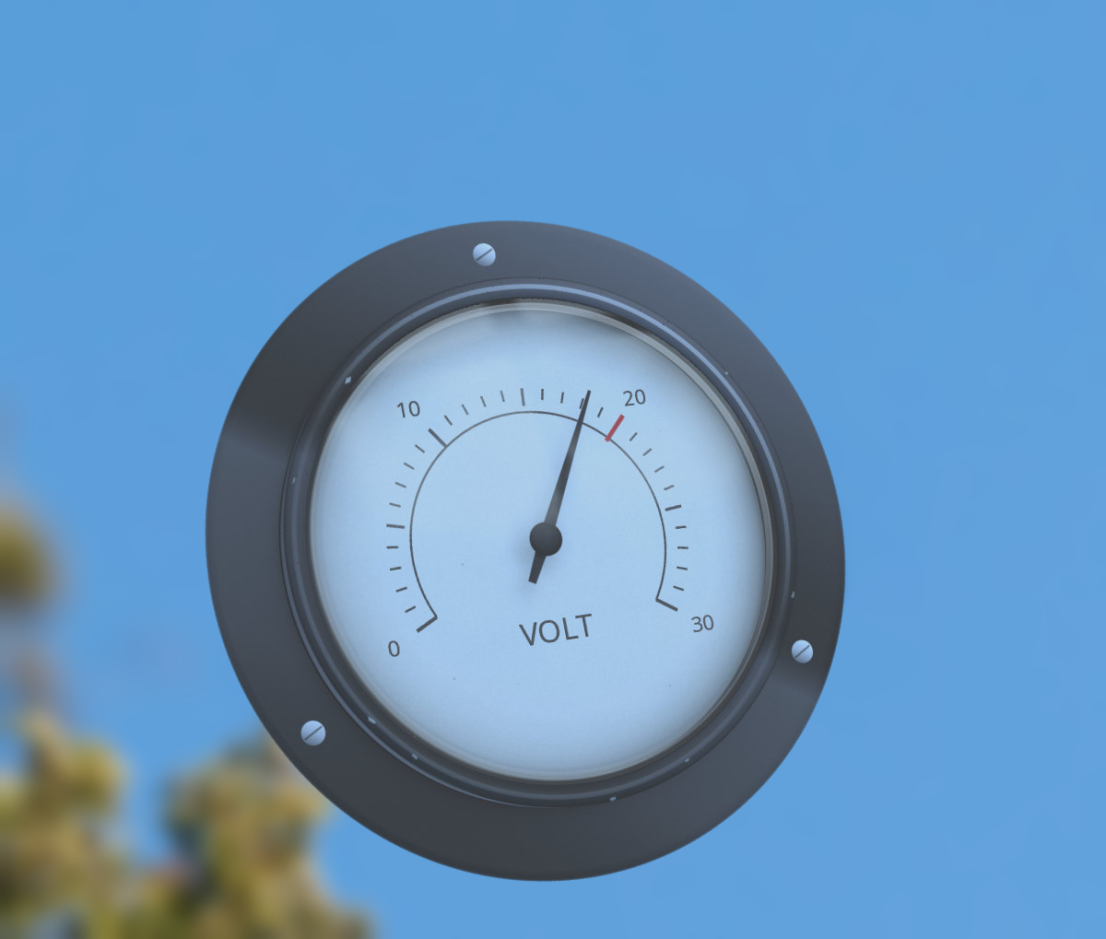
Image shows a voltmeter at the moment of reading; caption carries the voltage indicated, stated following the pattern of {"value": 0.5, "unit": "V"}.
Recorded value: {"value": 18, "unit": "V"}
